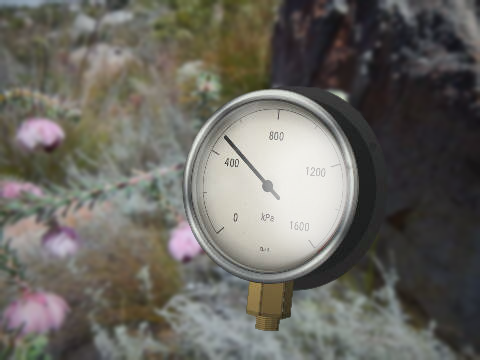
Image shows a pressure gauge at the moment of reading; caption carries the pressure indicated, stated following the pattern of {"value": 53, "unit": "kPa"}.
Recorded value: {"value": 500, "unit": "kPa"}
